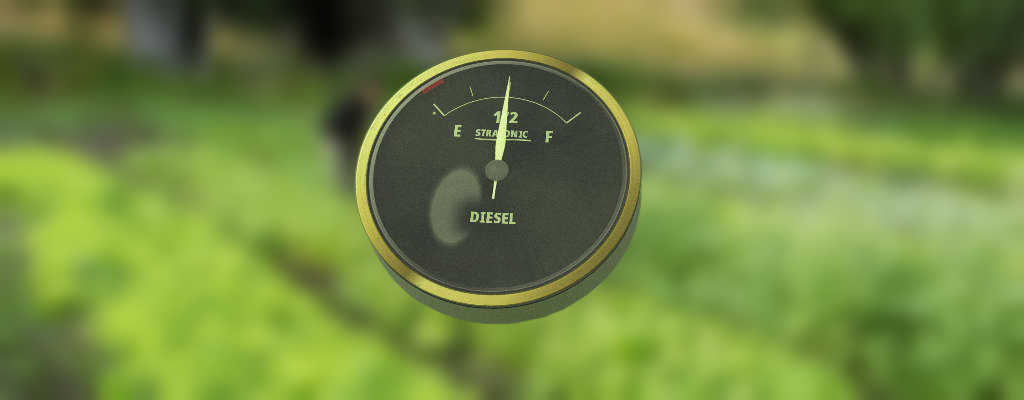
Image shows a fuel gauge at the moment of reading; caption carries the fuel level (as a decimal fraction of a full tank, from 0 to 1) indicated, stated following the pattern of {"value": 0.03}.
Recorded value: {"value": 0.5}
